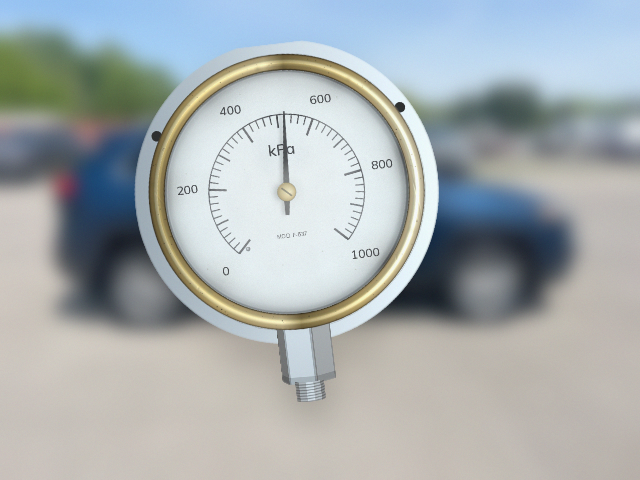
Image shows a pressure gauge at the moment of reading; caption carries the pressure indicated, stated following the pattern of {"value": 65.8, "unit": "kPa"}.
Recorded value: {"value": 520, "unit": "kPa"}
